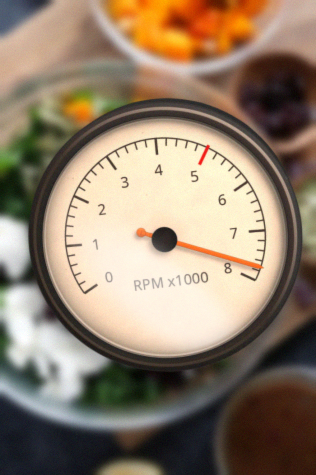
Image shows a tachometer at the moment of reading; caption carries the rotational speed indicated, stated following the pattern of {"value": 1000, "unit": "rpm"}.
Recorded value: {"value": 7700, "unit": "rpm"}
